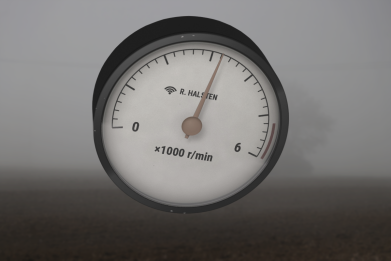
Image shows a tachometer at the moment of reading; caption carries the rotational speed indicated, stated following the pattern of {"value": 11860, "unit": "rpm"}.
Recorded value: {"value": 3200, "unit": "rpm"}
